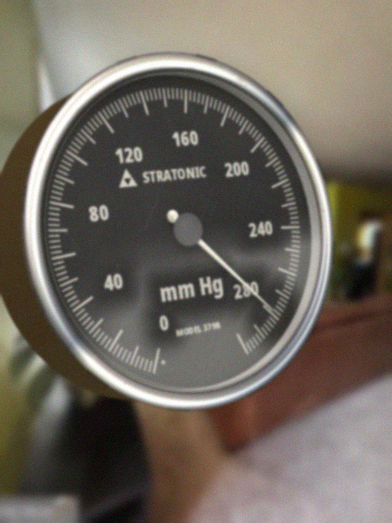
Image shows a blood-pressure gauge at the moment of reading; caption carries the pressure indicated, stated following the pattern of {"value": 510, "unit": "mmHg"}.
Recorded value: {"value": 280, "unit": "mmHg"}
